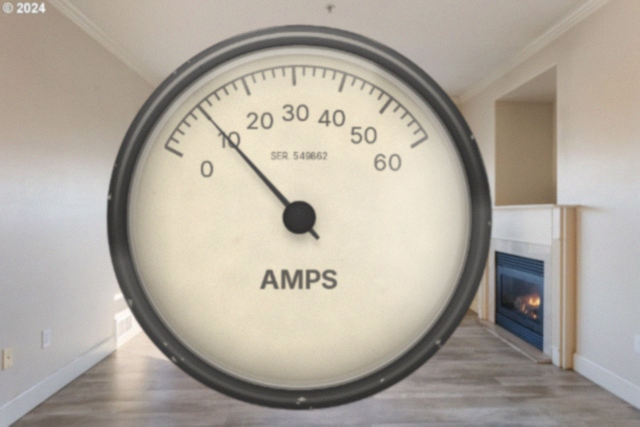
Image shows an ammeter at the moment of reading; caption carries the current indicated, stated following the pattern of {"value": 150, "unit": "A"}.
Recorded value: {"value": 10, "unit": "A"}
